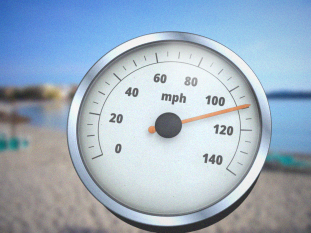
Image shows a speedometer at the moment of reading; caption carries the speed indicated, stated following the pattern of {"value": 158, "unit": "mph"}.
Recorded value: {"value": 110, "unit": "mph"}
